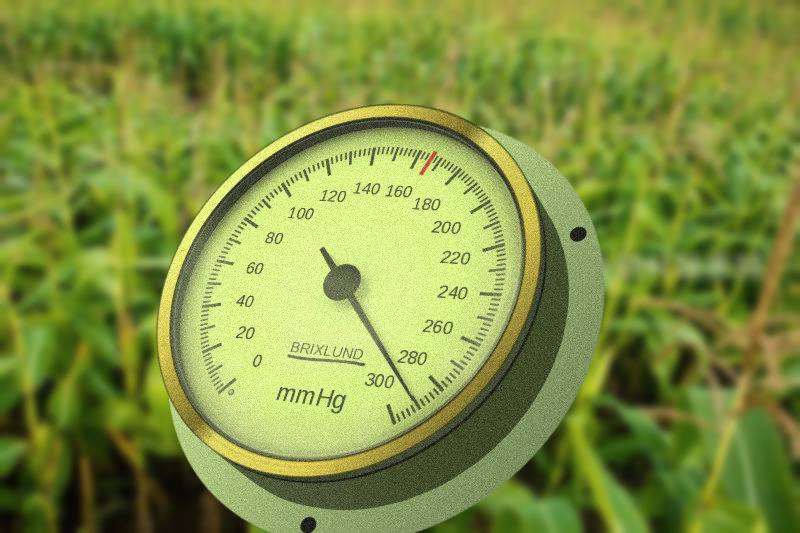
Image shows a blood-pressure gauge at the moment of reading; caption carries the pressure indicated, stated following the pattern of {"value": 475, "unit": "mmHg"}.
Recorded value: {"value": 290, "unit": "mmHg"}
